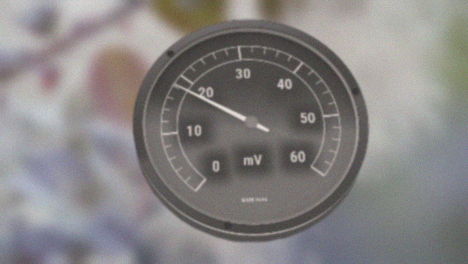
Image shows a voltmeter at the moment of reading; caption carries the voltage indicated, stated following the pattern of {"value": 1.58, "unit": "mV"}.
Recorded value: {"value": 18, "unit": "mV"}
